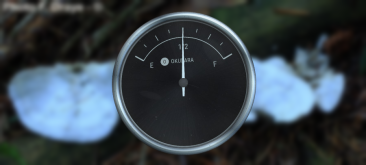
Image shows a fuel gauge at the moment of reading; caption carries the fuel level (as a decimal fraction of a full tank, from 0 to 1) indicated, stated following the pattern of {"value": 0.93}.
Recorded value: {"value": 0.5}
